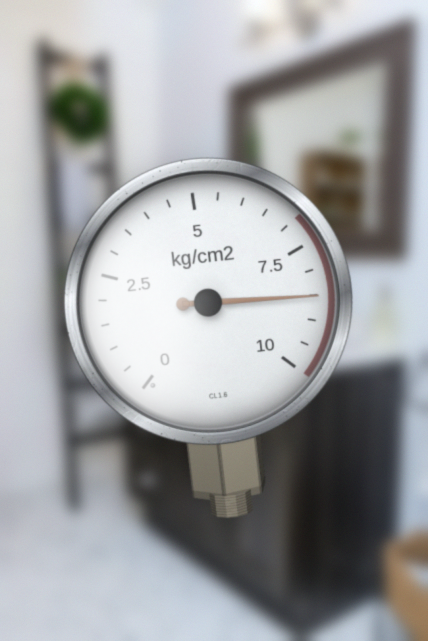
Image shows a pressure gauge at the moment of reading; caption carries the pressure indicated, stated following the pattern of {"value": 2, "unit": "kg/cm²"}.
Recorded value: {"value": 8.5, "unit": "kg/cm²"}
